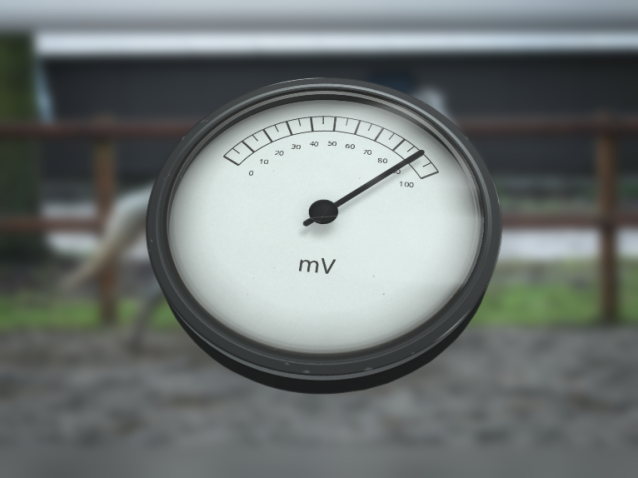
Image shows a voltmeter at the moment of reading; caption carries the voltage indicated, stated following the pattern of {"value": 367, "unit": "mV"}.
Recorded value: {"value": 90, "unit": "mV"}
